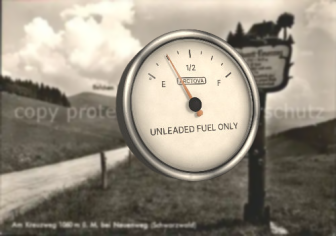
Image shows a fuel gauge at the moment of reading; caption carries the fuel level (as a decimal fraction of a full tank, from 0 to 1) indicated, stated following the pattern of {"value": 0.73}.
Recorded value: {"value": 0.25}
